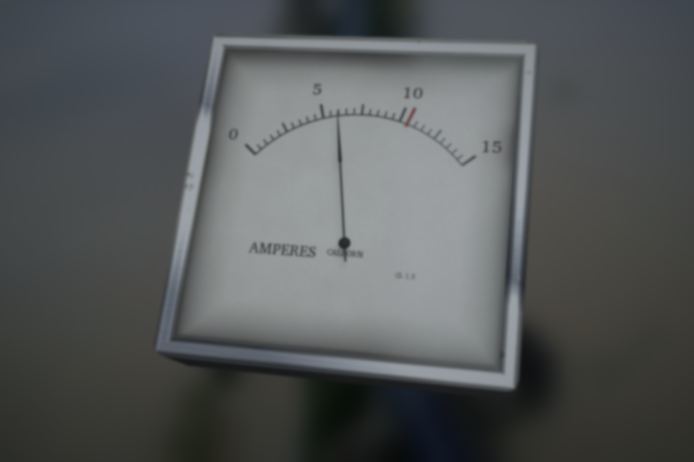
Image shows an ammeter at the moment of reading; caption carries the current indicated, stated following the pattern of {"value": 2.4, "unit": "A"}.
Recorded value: {"value": 6, "unit": "A"}
